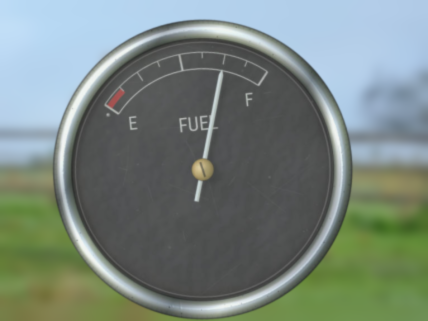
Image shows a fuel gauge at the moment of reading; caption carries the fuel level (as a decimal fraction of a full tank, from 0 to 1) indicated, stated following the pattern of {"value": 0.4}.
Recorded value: {"value": 0.75}
